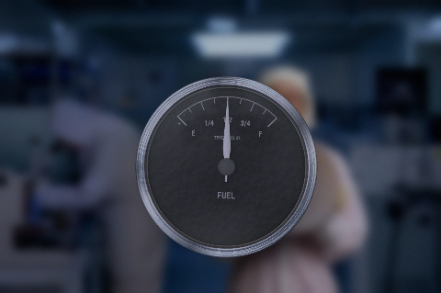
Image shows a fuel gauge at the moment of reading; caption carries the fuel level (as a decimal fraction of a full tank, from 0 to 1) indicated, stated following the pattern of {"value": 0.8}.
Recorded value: {"value": 0.5}
